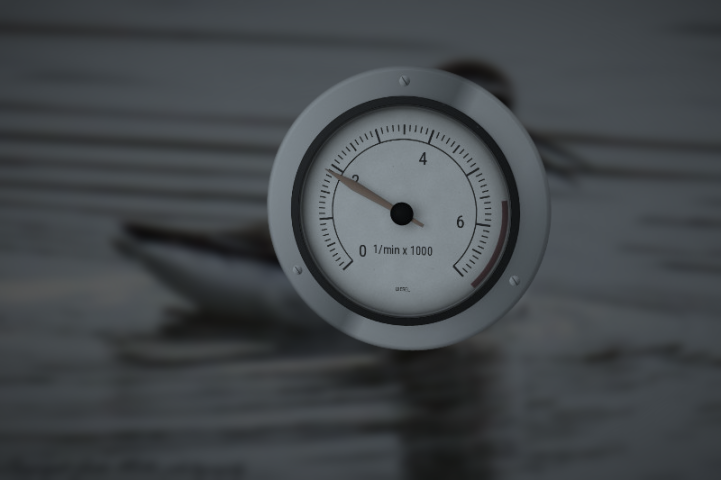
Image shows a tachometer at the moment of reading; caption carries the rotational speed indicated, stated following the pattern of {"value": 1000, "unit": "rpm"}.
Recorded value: {"value": 1900, "unit": "rpm"}
